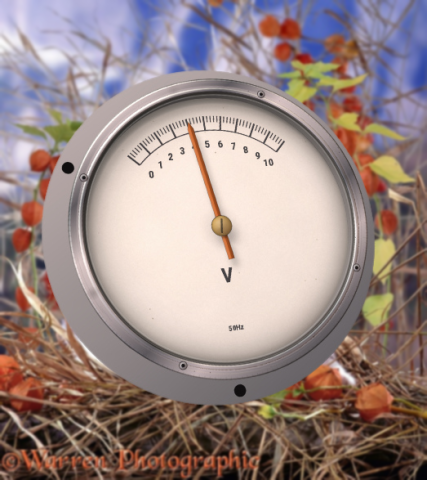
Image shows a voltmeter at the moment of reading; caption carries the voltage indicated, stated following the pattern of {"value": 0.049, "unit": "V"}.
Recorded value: {"value": 4, "unit": "V"}
